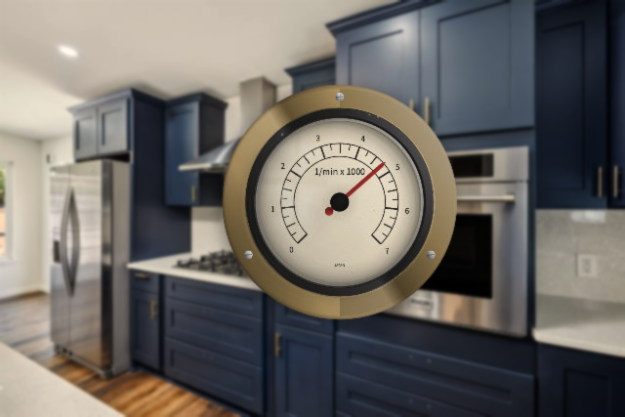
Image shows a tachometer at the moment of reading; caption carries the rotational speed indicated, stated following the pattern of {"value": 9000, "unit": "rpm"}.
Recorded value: {"value": 4750, "unit": "rpm"}
